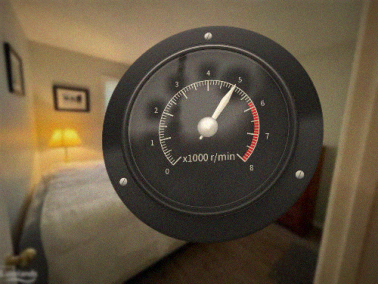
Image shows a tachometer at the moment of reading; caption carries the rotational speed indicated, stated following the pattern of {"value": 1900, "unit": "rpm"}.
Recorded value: {"value": 5000, "unit": "rpm"}
